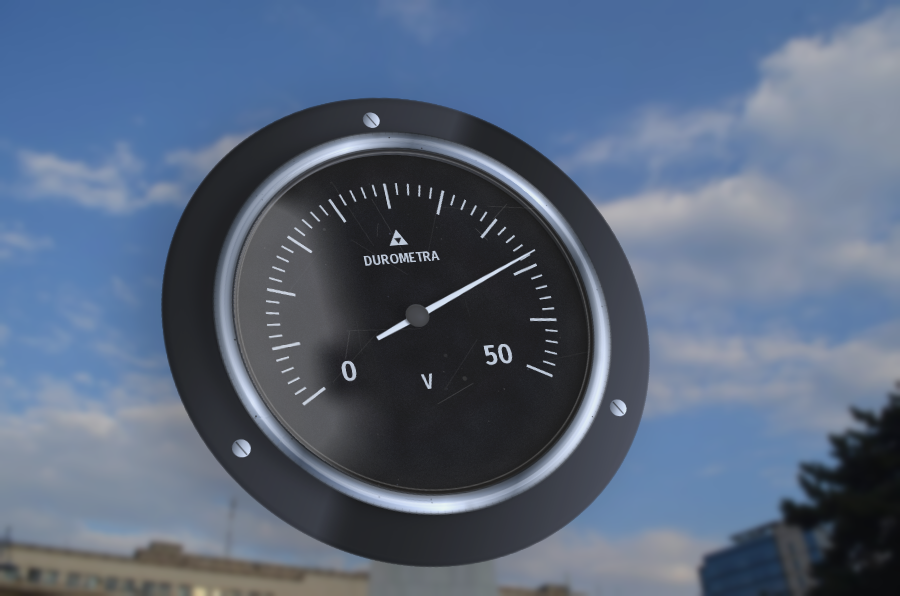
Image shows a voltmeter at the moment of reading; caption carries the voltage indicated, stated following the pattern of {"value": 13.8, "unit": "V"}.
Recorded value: {"value": 39, "unit": "V"}
